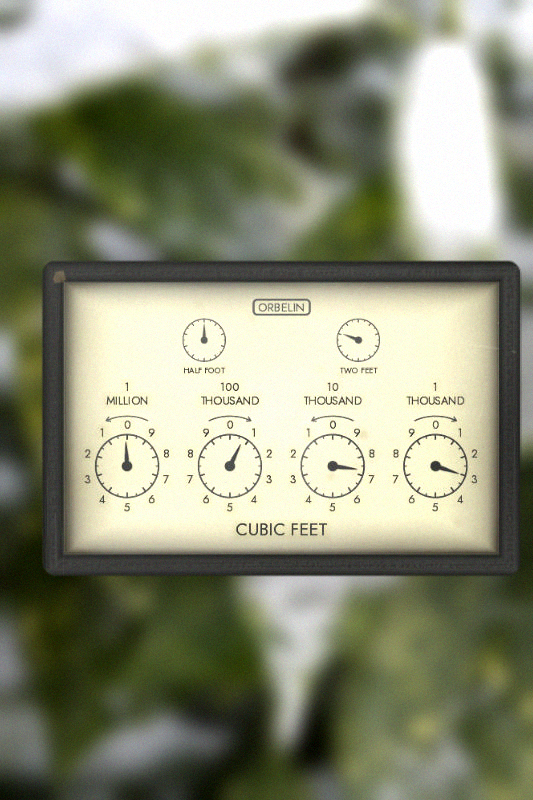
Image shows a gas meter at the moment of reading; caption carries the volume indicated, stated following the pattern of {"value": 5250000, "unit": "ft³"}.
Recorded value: {"value": 7300, "unit": "ft³"}
